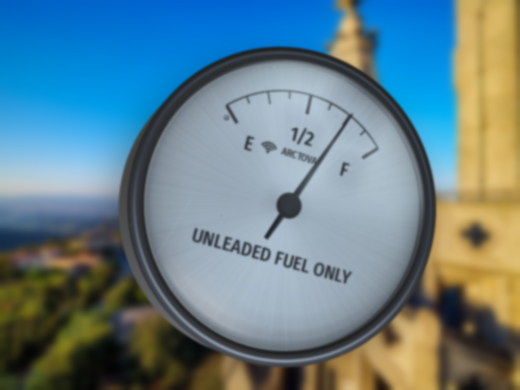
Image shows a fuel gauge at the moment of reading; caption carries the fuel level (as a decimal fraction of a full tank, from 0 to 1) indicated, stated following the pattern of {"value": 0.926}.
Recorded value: {"value": 0.75}
